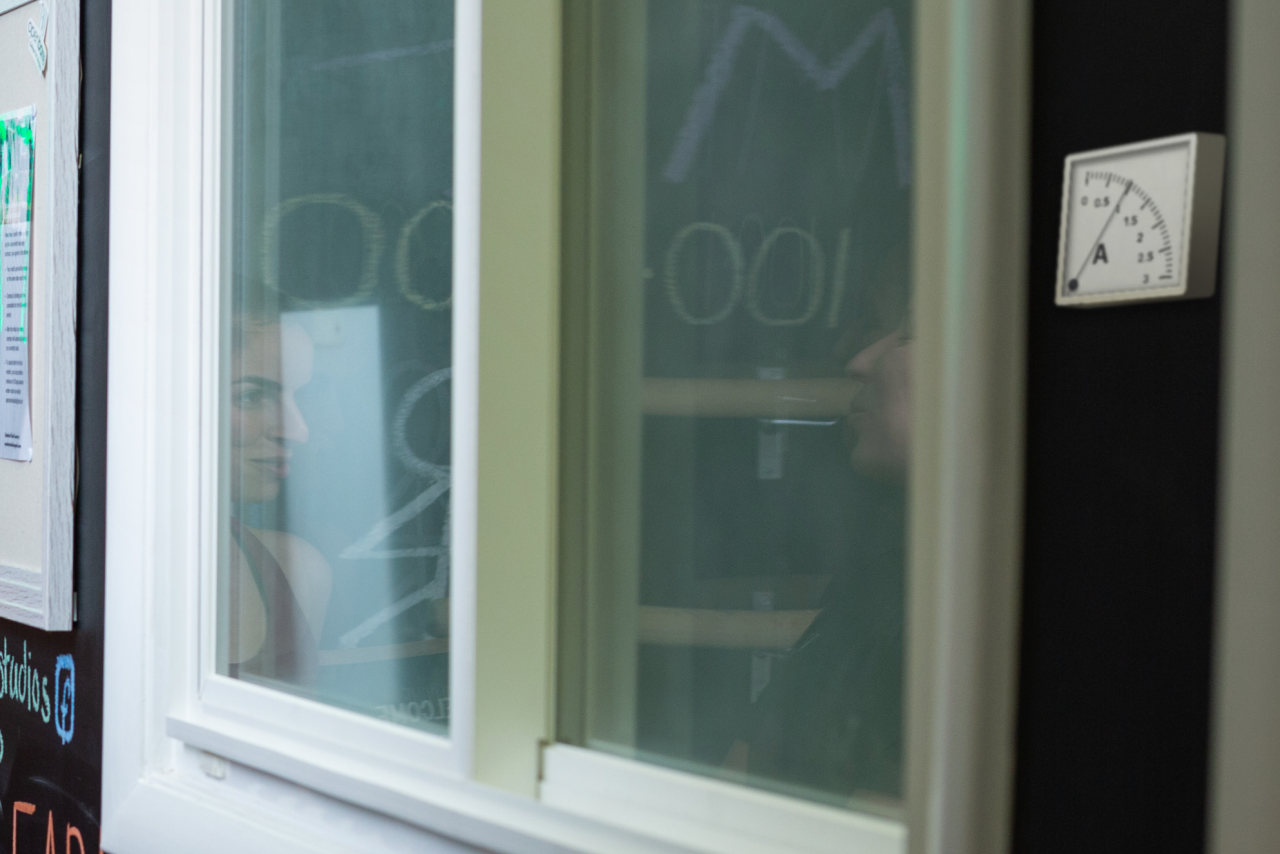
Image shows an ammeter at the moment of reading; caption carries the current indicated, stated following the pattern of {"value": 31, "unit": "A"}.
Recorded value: {"value": 1, "unit": "A"}
